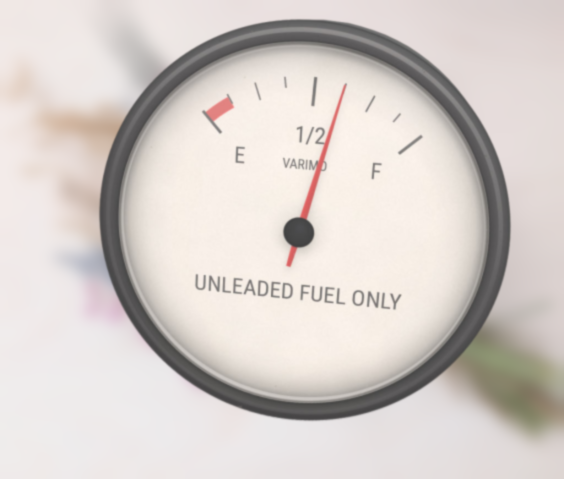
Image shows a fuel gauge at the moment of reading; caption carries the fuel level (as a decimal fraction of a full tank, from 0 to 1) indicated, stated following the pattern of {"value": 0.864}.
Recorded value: {"value": 0.625}
